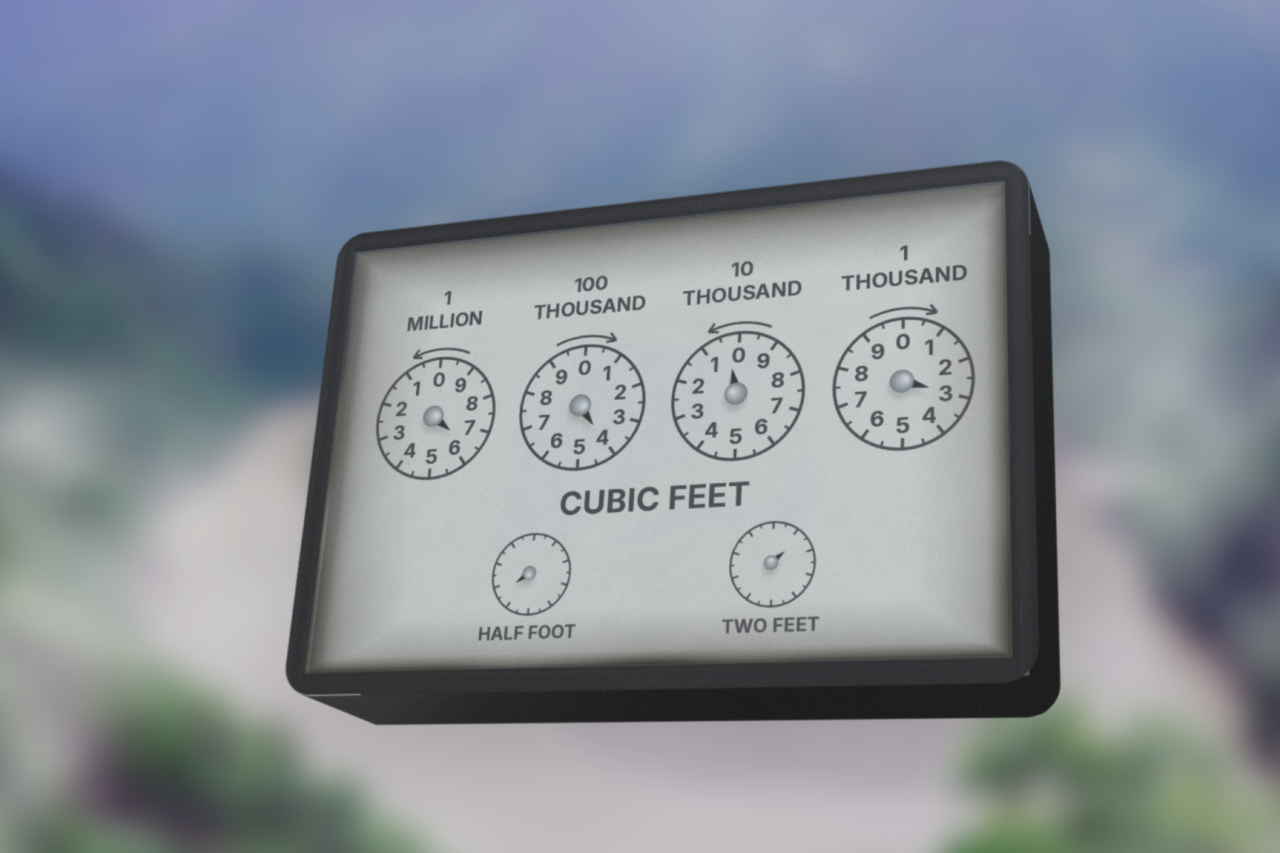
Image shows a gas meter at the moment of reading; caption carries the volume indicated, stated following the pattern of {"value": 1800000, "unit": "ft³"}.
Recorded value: {"value": 640300, "unit": "ft³"}
